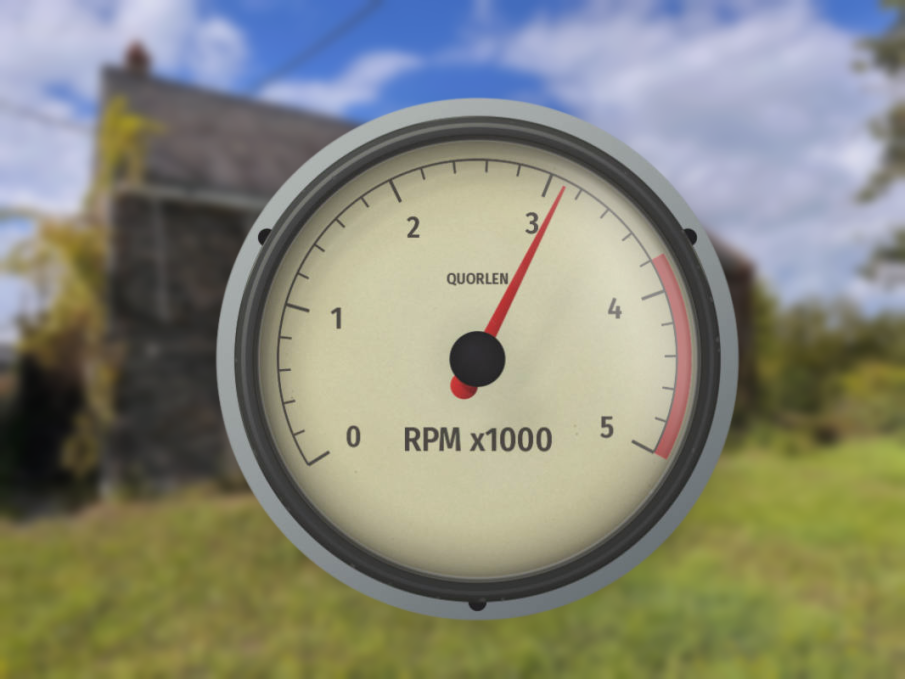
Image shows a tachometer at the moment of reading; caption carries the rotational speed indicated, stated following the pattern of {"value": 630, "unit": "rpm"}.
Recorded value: {"value": 3100, "unit": "rpm"}
